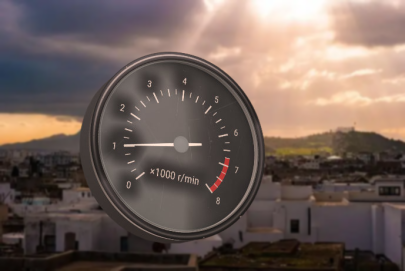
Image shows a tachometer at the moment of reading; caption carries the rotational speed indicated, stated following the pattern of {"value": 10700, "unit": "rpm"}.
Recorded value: {"value": 1000, "unit": "rpm"}
